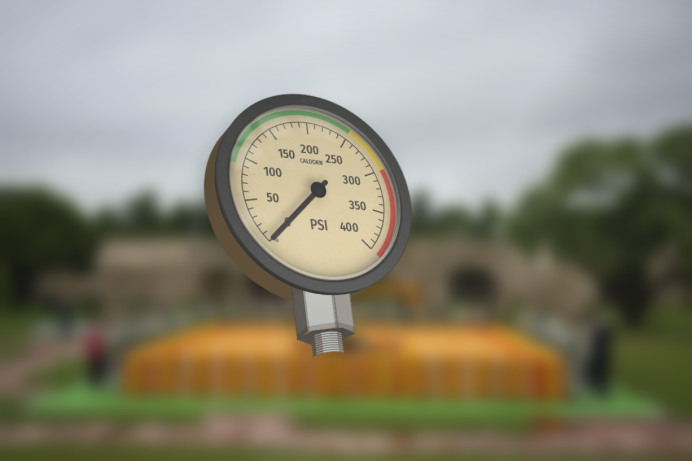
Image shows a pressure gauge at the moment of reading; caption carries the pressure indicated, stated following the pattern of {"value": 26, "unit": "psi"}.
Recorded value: {"value": 0, "unit": "psi"}
